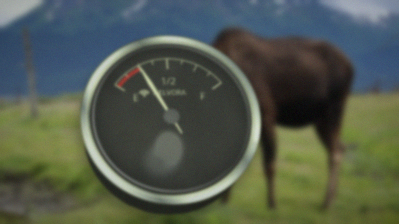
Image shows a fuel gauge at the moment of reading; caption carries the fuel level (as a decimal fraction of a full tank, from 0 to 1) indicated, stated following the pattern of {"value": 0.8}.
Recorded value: {"value": 0.25}
